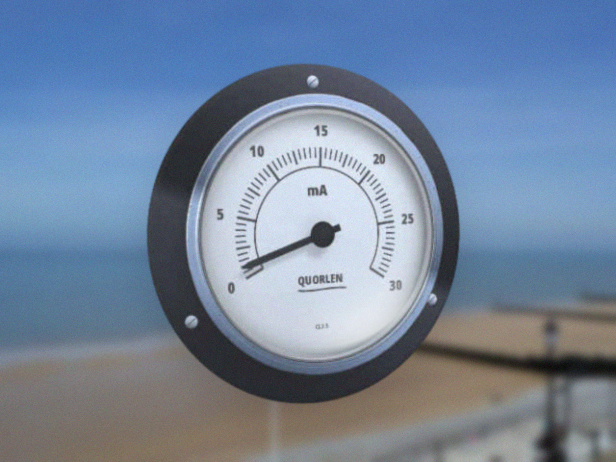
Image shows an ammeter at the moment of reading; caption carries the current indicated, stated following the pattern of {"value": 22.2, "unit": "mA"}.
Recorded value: {"value": 1, "unit": "mA"}
